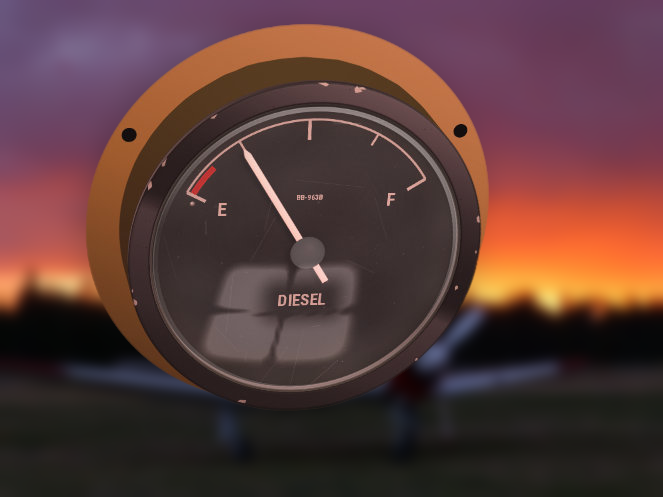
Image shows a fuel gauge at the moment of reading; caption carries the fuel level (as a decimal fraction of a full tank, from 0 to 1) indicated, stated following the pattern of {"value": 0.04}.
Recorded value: {"value": 0.25}
